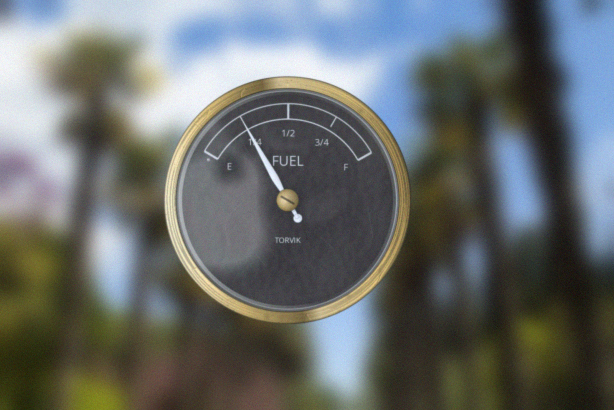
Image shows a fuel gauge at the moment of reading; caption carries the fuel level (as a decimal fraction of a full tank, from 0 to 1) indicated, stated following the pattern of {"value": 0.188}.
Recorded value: {"value": 0.25}
